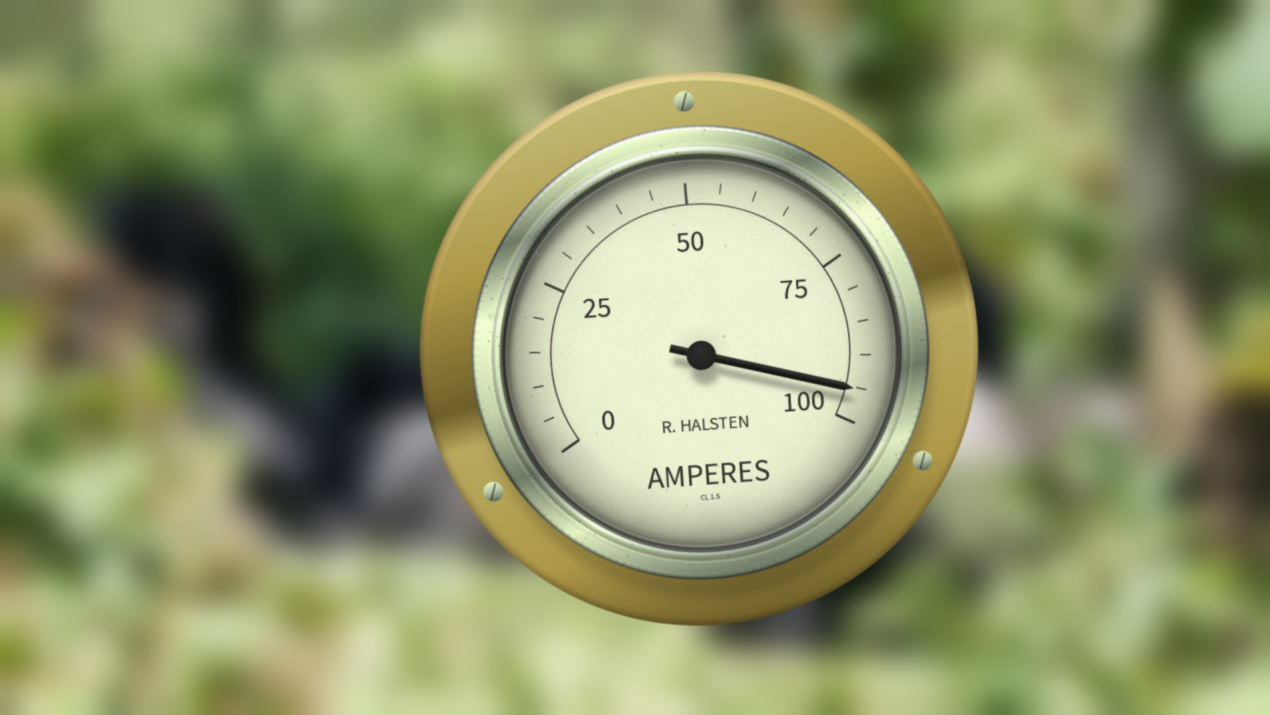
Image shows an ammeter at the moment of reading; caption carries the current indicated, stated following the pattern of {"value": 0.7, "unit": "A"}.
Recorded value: {"value": 95, "unit": "A"}
